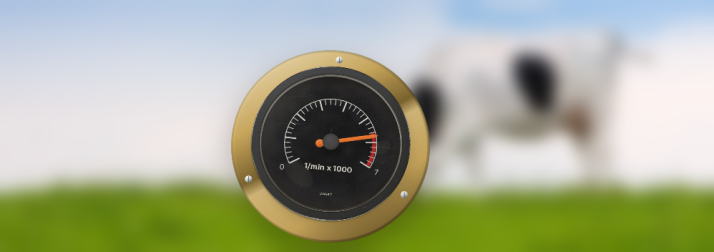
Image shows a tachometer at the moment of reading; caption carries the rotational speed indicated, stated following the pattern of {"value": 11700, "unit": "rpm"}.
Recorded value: {"value": 5800, "unit": "rpm"}
